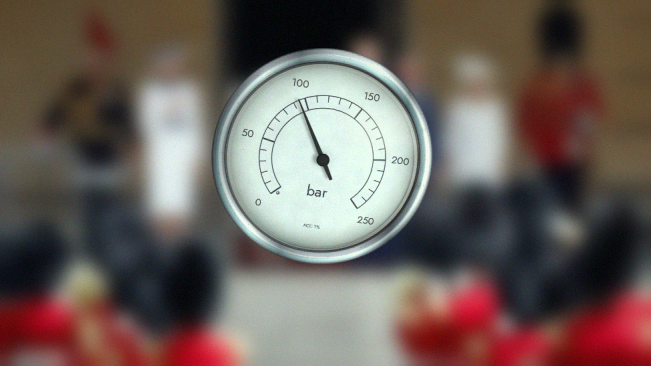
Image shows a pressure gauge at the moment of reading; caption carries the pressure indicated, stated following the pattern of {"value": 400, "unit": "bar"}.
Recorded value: {"value": 95, "unit": "bar"}
